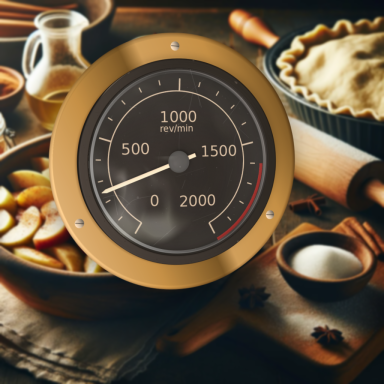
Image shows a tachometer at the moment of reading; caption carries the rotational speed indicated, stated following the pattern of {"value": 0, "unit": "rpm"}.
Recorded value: {"value": 250, "unit": "rpm"}
